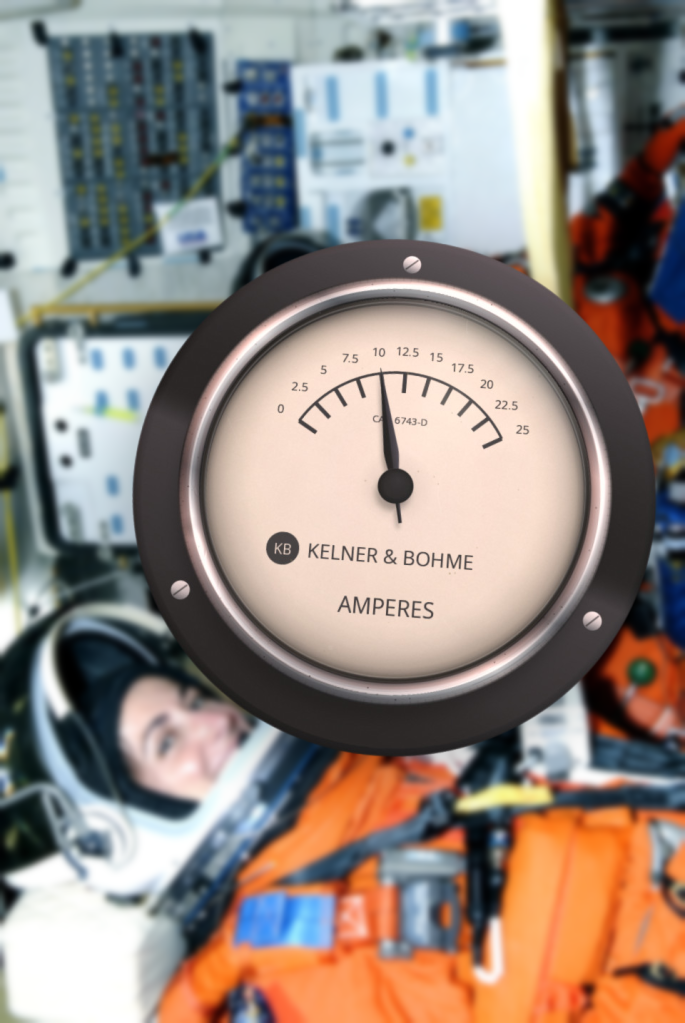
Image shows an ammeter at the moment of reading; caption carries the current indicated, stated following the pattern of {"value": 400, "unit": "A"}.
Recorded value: {"value": 10, "unit": "A"}
